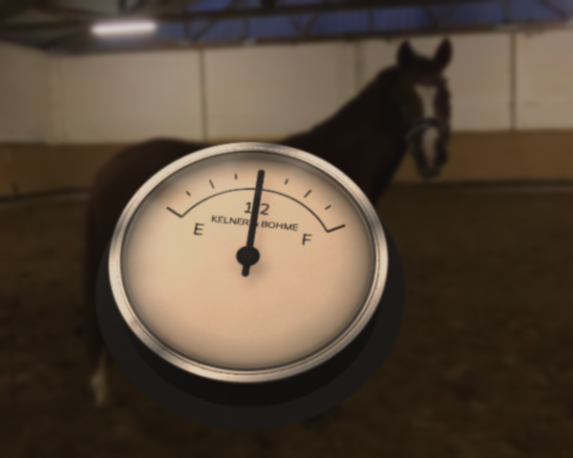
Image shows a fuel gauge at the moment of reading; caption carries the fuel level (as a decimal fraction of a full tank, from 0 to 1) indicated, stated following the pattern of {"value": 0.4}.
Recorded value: {"value": 0.5}
